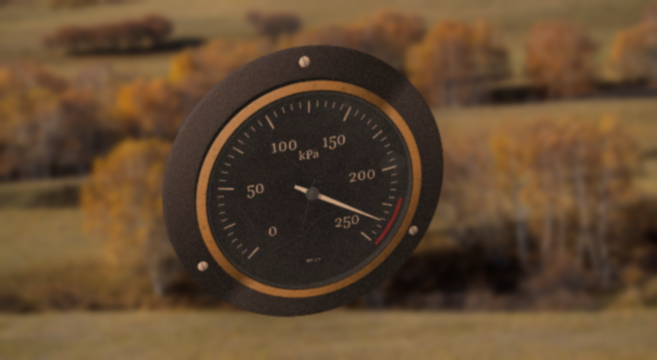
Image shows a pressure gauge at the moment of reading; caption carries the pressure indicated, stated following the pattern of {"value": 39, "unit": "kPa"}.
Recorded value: {"value": 235, "unit": "kPa"}
